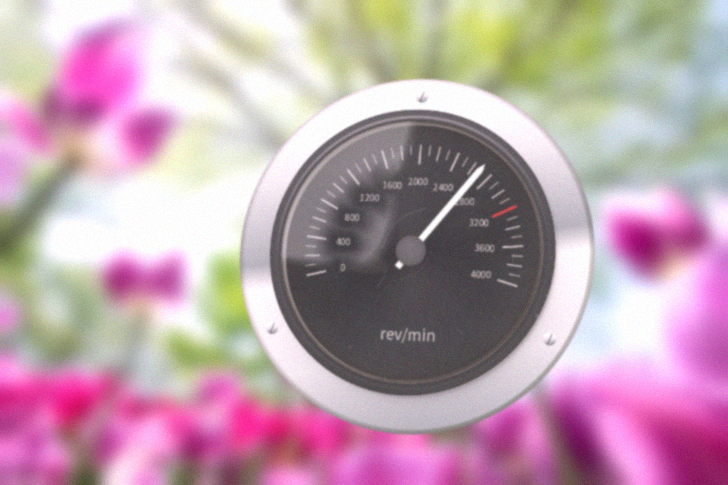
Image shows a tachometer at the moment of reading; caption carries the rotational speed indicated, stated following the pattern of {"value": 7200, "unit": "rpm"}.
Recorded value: {"value": 2700, "unit": "rpm"}
